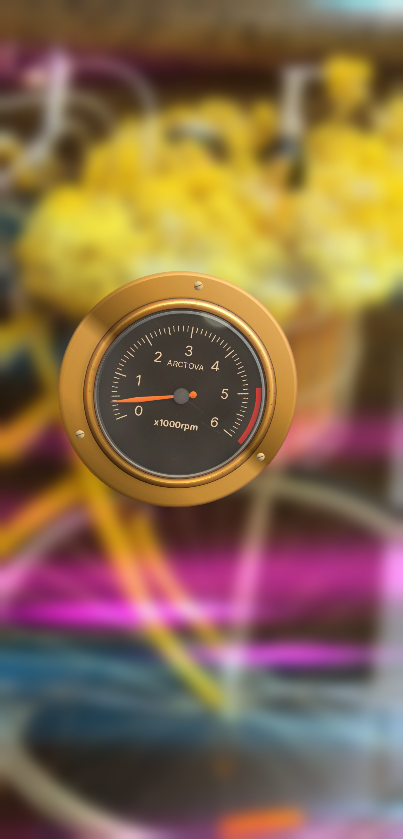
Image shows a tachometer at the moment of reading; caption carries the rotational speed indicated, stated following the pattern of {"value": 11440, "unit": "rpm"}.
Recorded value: {"value": 400, "unit": "rpm"}
